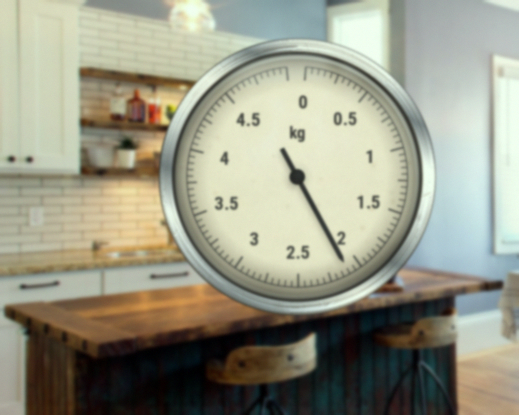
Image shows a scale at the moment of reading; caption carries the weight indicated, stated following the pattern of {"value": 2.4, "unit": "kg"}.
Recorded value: {"value": 2.1, "unit": "kg"}
